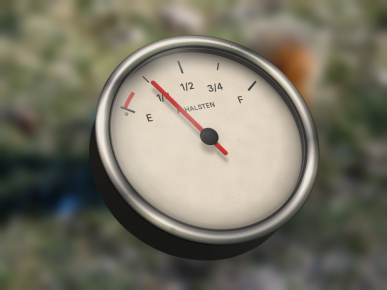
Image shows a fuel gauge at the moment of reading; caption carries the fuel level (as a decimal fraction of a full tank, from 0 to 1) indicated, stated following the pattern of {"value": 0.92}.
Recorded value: {"value": 0.25}
